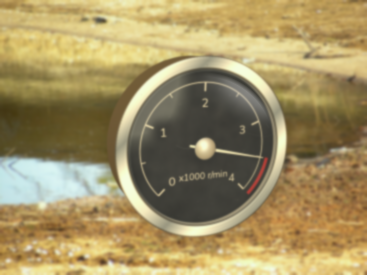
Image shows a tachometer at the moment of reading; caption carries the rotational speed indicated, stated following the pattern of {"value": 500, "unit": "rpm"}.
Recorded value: {"value": 3500, "unit": "rpm"}
